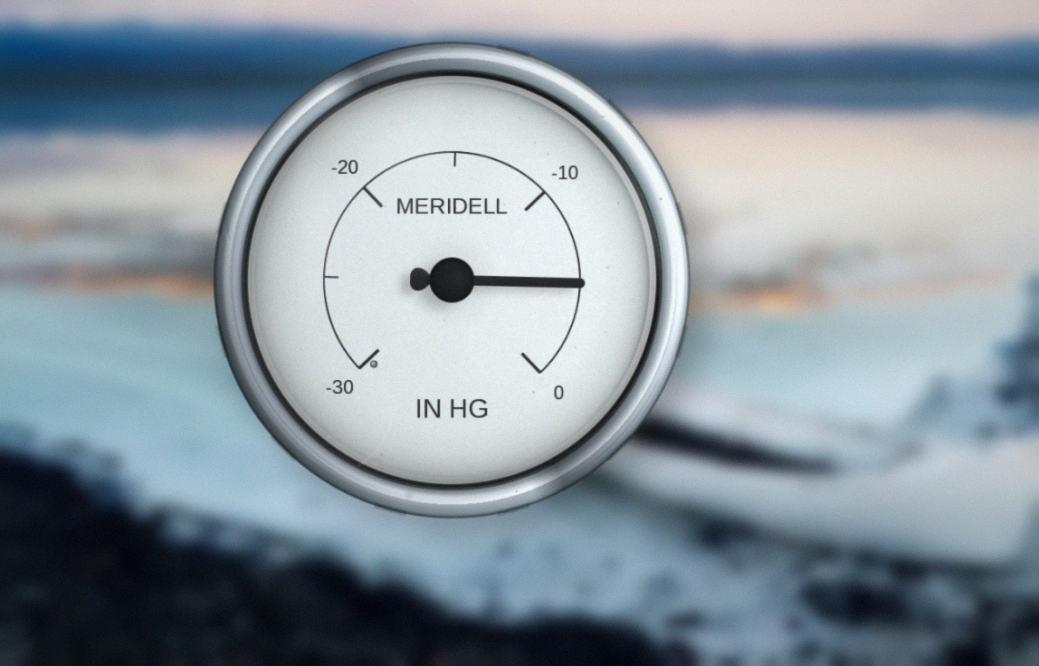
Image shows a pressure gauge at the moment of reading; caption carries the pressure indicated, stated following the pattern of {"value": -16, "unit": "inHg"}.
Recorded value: {"value": -5, "unit": "inHg"}
